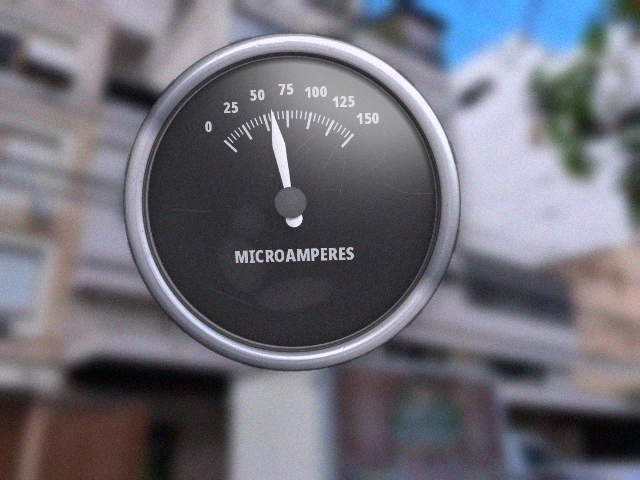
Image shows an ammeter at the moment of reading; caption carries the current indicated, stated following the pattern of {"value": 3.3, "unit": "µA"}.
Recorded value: {"value": 60, "unit": "µA"}
